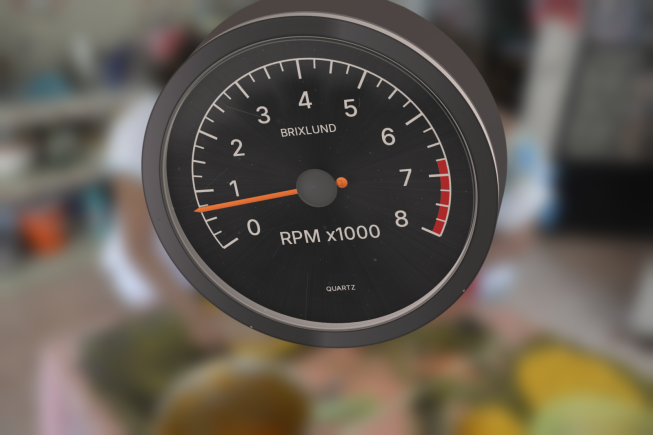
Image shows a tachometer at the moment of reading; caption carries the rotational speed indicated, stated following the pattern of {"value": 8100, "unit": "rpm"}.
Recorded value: {"value": 750, "unit": "rpm"}
